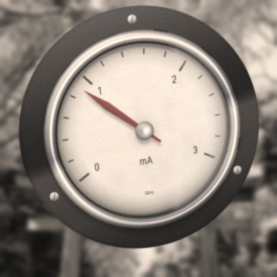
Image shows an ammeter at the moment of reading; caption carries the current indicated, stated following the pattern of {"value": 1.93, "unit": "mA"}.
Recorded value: {"value": 0.9, "unit": "mA"}
